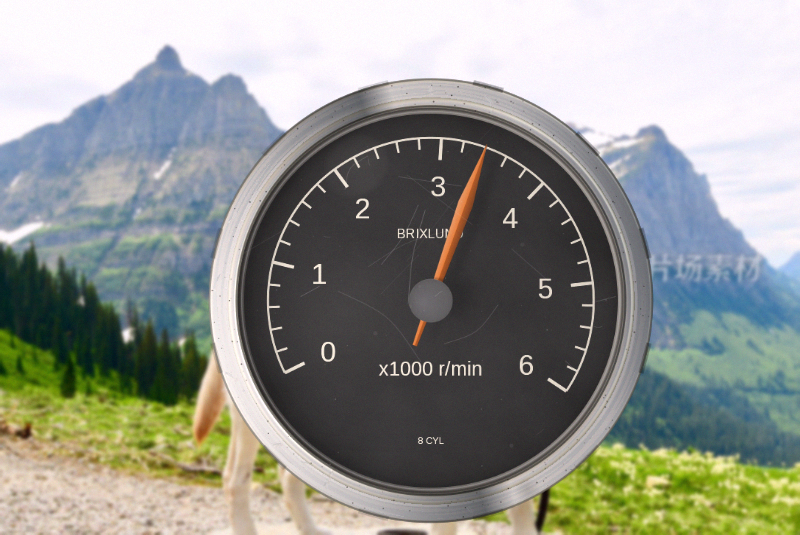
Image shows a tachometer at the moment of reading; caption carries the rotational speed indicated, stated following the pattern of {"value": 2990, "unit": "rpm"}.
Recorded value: {"value": 3400, "unit": "rpm"}
